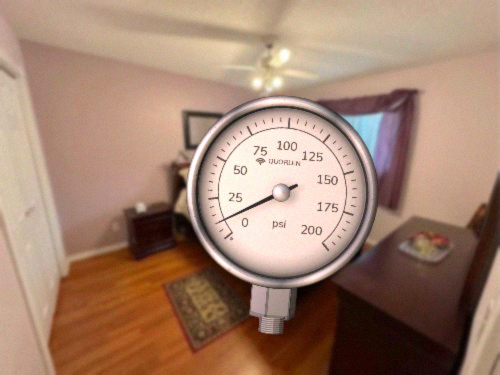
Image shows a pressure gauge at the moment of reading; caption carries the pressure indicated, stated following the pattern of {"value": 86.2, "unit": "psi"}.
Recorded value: {"value": 10, "unit": "psi"}
